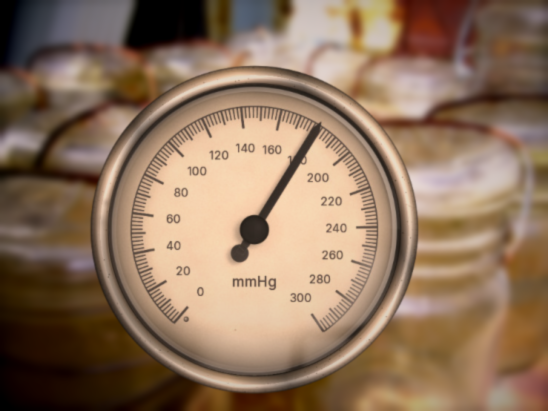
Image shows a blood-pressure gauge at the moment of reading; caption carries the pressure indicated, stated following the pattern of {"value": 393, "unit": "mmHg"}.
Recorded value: {"value": 180, "unit": "mmHg"}
